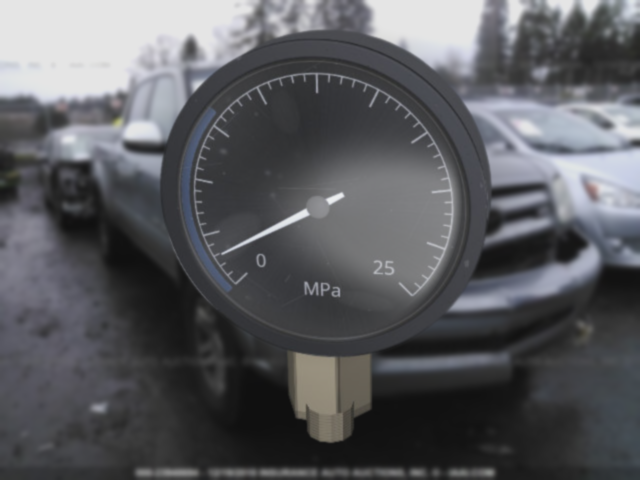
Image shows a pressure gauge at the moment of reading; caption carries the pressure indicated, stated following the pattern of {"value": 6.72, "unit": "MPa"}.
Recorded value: {"value": 1.5, "unit": "MPa"}
